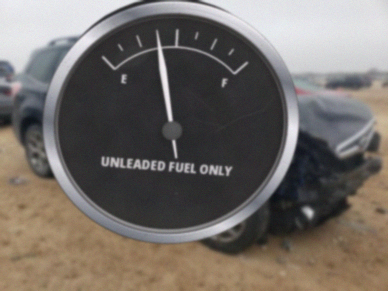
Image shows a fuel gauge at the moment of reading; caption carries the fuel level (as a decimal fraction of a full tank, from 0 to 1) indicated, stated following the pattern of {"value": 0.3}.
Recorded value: {"value": 0.375}
